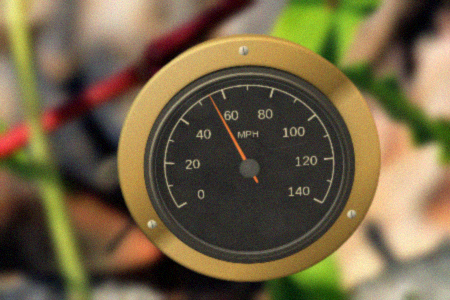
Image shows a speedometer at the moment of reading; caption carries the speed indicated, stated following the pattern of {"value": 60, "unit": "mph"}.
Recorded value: {"value": 55, "unit": "mph"}
